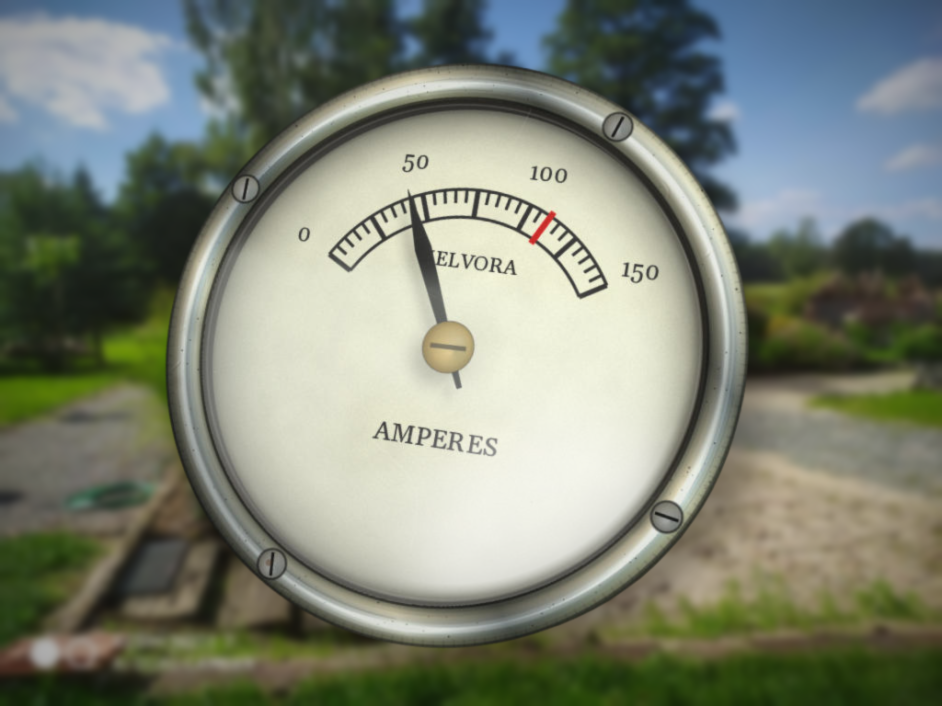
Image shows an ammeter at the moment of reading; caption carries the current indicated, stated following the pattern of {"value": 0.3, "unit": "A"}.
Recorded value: {"value": 45, "unit": "A"}
